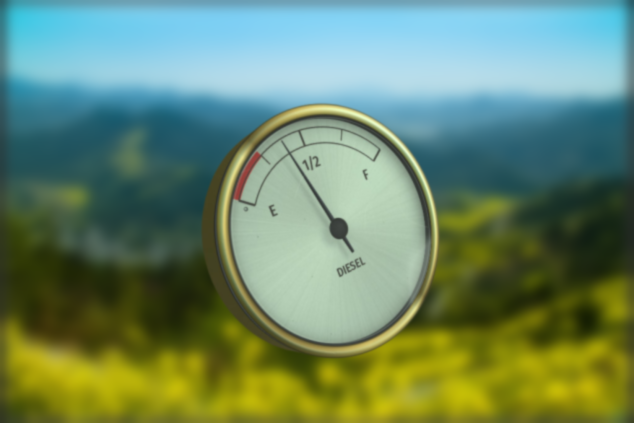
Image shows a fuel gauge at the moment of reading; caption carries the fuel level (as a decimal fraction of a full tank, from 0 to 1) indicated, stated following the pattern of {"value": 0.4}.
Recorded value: {"value": 0.375}
